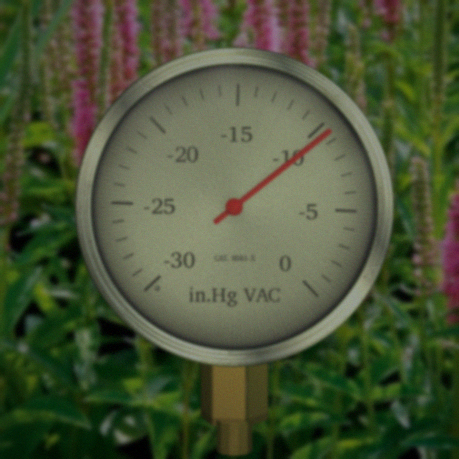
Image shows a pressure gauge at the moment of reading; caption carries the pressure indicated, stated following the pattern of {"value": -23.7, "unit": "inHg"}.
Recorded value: {"value": -9.5, "unit": "inHg"}
